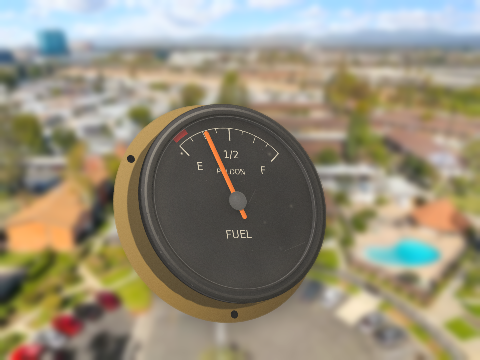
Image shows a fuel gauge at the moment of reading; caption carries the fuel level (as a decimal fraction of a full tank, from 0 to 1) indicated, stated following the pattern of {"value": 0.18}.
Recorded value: {"value": 0.25}
